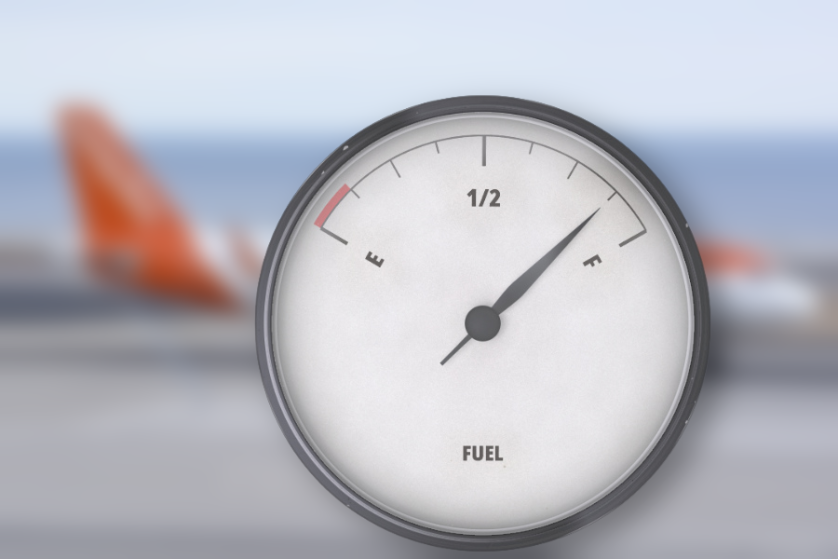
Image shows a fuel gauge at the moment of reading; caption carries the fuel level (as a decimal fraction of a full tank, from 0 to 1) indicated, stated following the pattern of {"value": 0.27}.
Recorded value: {"value": 0.875}
